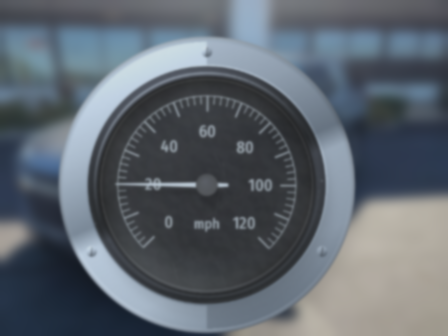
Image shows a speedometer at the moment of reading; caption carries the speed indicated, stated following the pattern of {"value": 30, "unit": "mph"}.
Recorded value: {"value": 20, "unit": "mph"}
